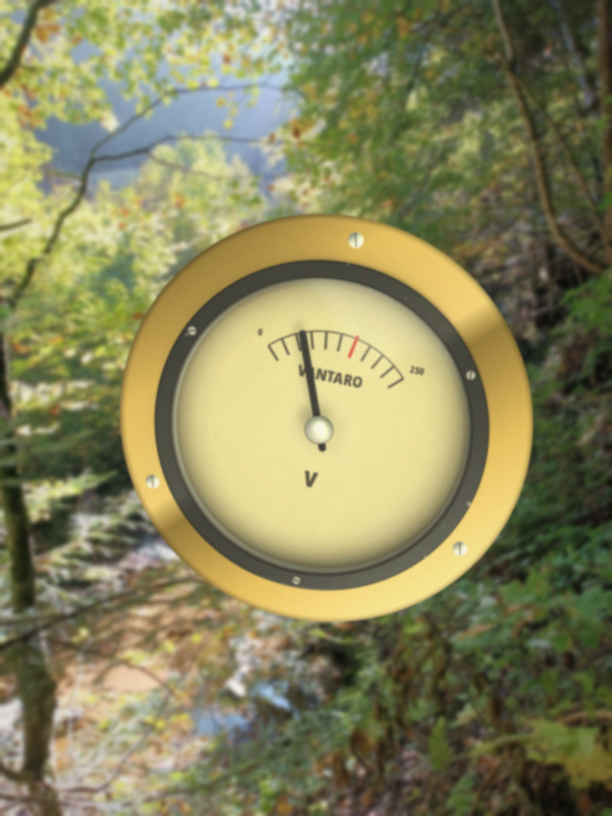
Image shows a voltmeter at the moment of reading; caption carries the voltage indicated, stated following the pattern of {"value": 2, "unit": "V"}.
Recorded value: {"value": 62.5, "unit": "V"}
